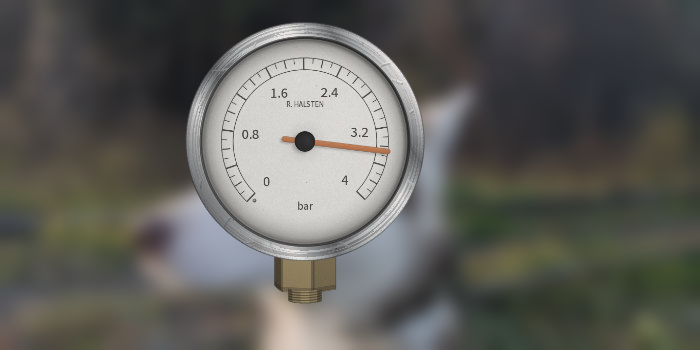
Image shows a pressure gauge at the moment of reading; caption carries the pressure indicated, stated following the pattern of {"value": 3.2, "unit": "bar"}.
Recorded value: {"value": 3.45, "unit": "bar"}
